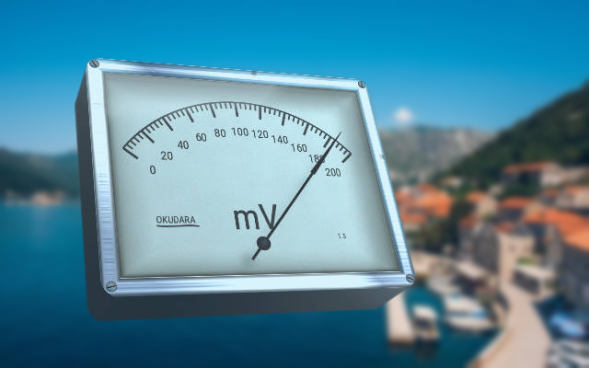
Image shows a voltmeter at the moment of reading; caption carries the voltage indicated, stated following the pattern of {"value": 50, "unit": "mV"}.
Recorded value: {"value": 184, "unit": "mV"}
